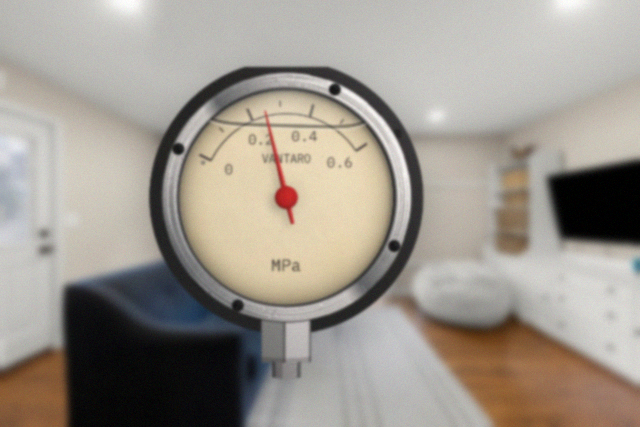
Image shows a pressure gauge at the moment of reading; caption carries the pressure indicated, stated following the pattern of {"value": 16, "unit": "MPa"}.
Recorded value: {"value": 0.25, "unit": "MPa"}
